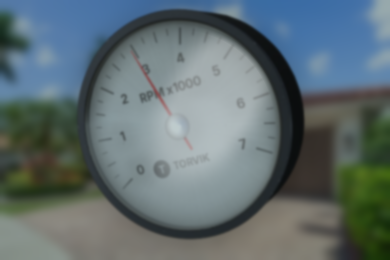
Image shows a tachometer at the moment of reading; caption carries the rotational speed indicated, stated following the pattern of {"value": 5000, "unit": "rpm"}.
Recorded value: {"value": 3000, "unit": "rpm"}
